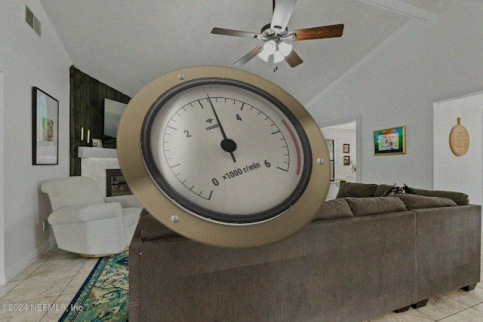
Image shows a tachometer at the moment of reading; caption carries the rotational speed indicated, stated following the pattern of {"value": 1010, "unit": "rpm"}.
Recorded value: {"value": 3200, "unit": "rpm"}
